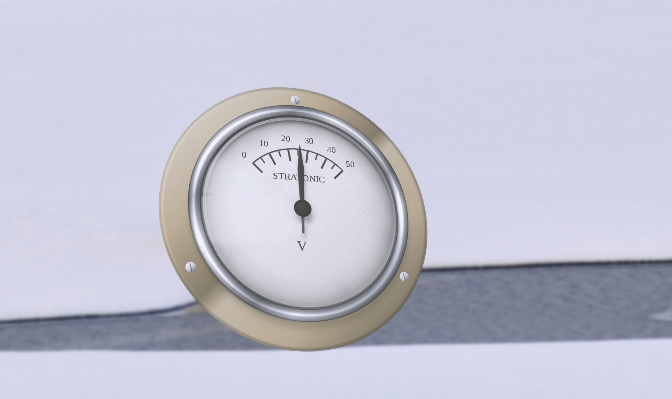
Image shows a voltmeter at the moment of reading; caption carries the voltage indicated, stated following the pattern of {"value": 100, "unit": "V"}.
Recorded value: {"value": 25, "unit": "V"}
